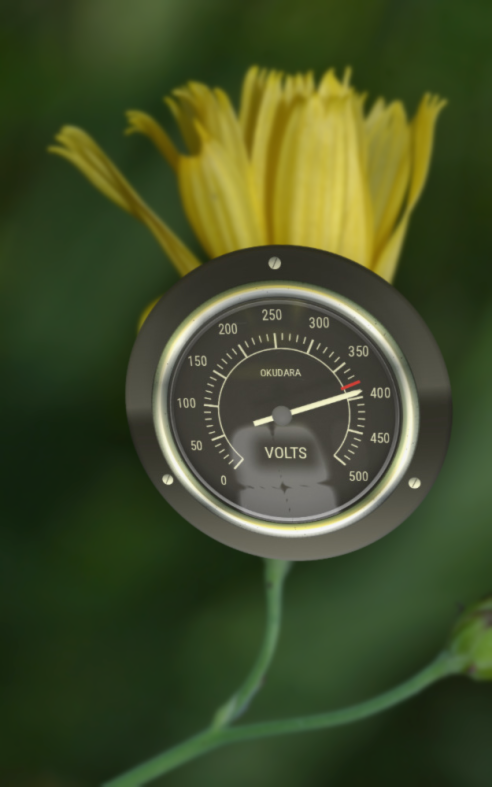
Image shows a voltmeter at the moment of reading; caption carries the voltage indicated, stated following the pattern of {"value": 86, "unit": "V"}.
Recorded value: {"value": 390, "unit": "V"}
